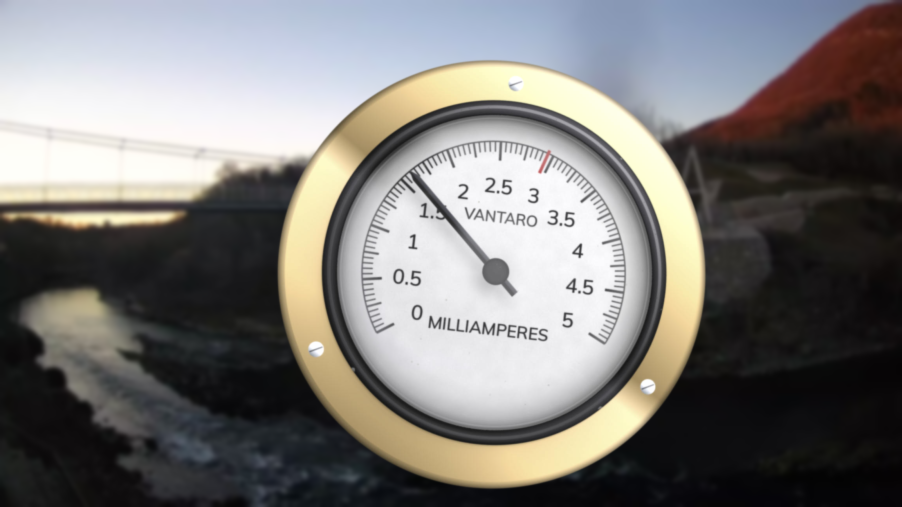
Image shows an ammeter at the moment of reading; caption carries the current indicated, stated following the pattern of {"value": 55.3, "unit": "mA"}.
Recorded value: {"value": 1.6, "unit": "mA"}
